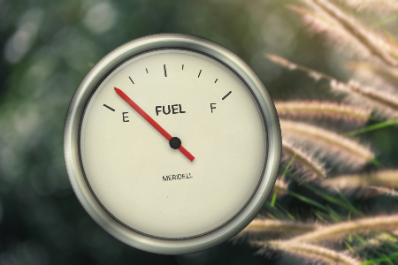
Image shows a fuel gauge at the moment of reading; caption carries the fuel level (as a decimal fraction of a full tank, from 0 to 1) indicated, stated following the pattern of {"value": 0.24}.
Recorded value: {"value": 0.125}
